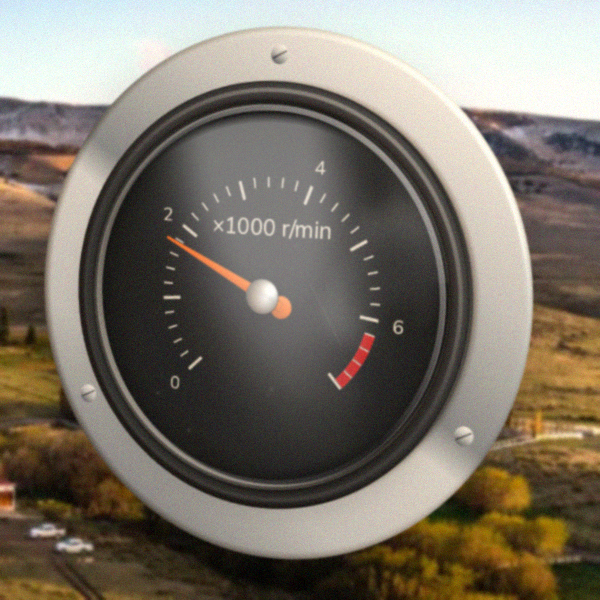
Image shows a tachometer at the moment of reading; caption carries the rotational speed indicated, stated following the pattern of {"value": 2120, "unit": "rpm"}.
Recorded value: {"value": 1800, "unit": "rpm"}
